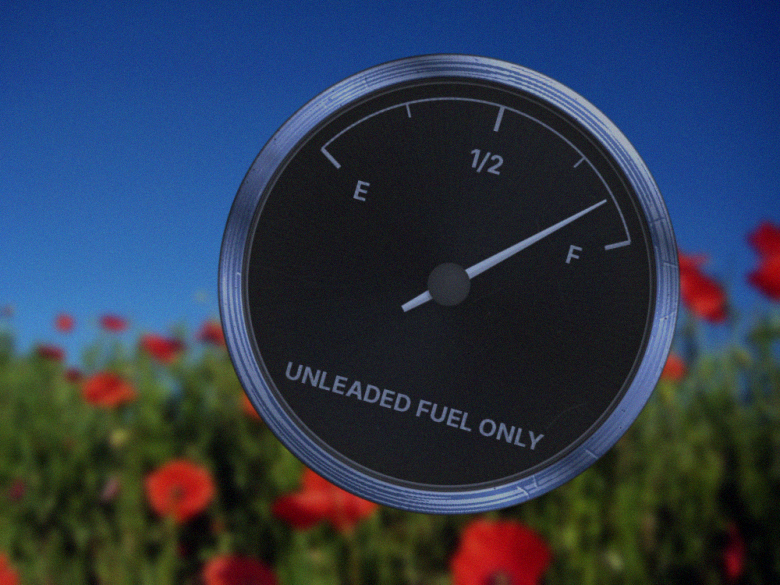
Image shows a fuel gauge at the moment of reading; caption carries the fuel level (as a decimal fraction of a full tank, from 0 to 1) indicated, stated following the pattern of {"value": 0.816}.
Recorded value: {"value": 0.875}
